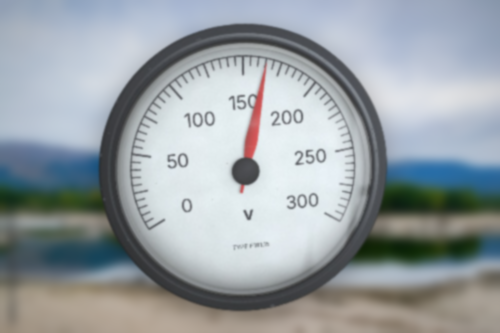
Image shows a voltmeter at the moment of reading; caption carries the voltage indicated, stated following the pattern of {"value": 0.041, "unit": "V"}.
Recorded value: {"value": 165, "unit": "V"}
